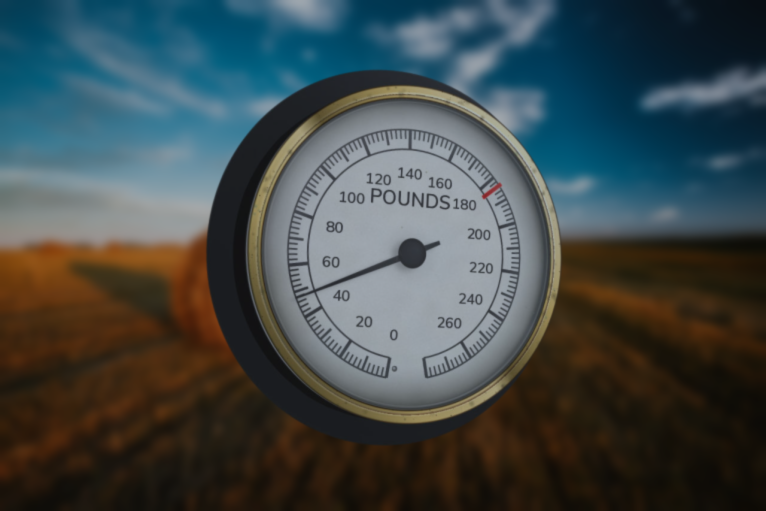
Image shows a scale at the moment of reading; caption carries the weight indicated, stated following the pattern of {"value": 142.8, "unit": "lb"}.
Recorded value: {"value": 48, "unit": "lb"}
